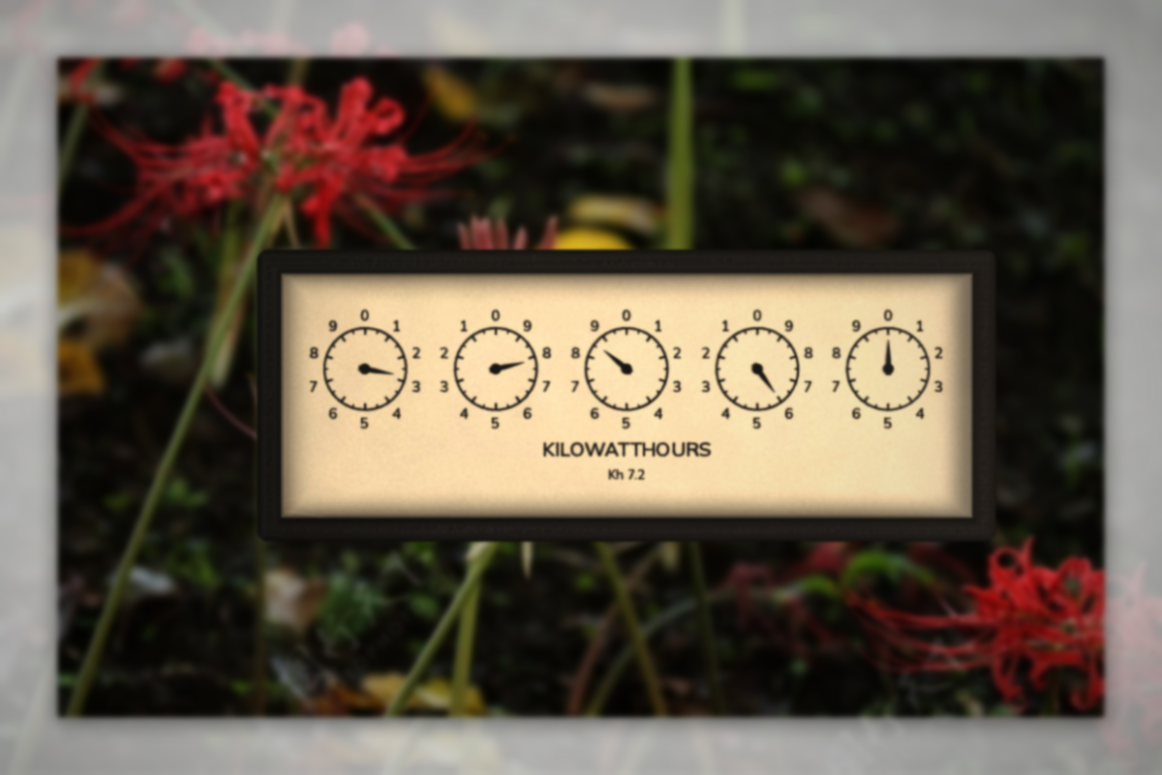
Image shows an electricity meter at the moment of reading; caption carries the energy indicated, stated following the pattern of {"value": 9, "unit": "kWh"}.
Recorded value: {"value": 27860, "unit": "kWh"}
